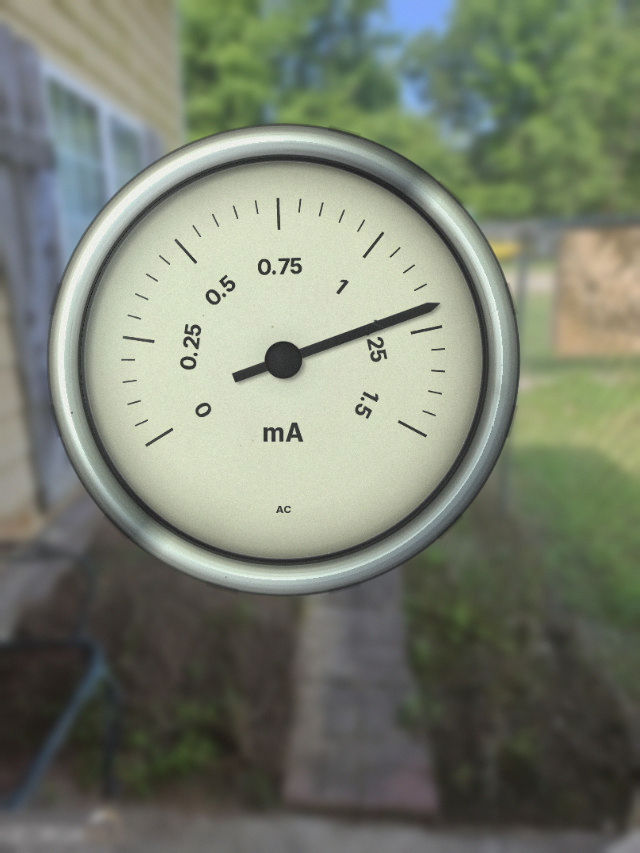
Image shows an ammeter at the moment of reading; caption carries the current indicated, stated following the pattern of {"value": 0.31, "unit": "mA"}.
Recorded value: {"value": 1.2, "unit": "mA"}
